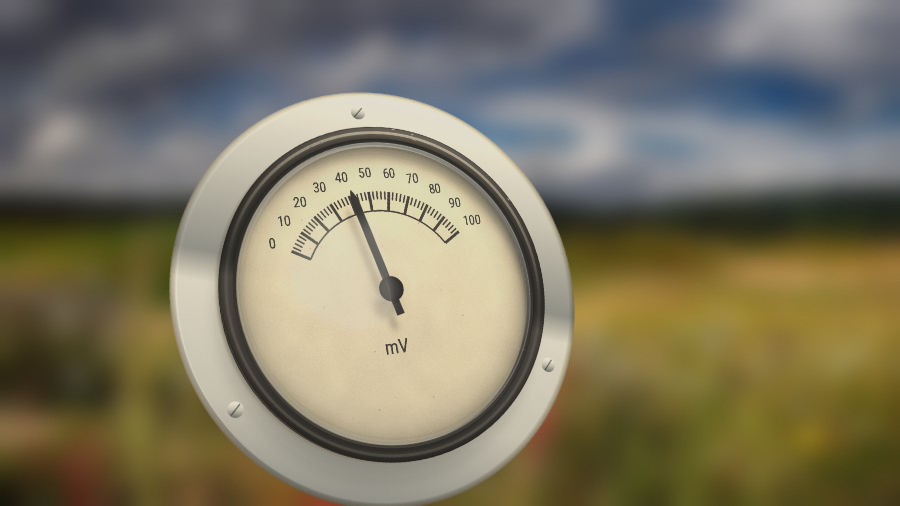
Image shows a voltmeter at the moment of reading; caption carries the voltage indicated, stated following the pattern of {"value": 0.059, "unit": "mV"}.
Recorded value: {"value": 40, "unit": "mV"}
